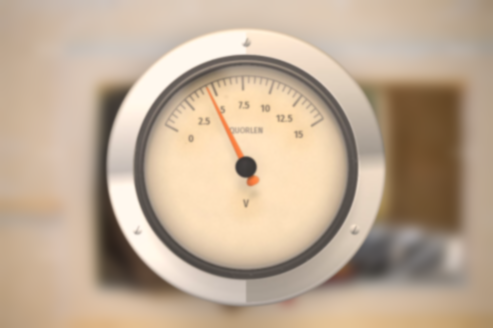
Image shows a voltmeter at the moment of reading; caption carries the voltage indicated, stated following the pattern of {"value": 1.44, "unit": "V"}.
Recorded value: {"value": 4.5, "unit": "V"}
